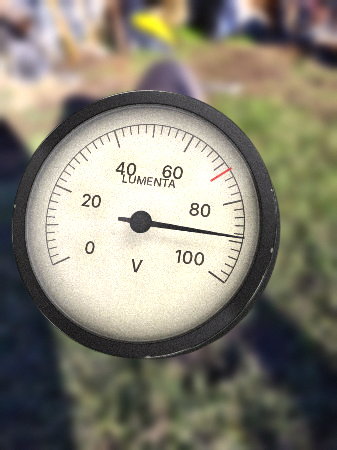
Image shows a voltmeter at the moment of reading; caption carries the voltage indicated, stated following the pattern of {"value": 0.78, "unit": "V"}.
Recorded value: {"value": 89, "unit": "V"}
